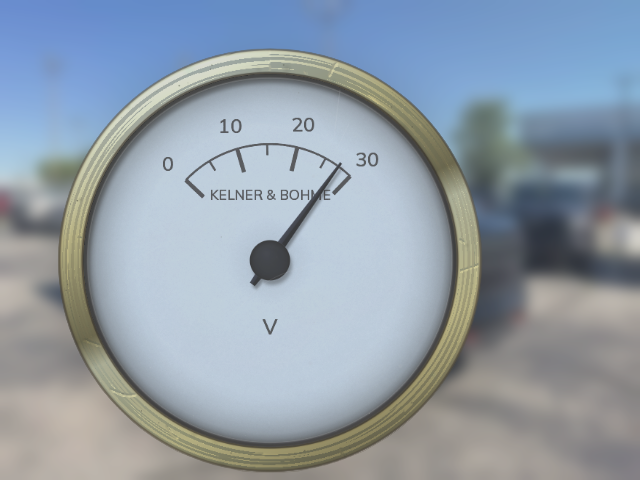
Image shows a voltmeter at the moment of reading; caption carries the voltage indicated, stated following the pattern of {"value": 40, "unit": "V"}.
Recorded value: {"value": 27.5, "unit": "V"}
